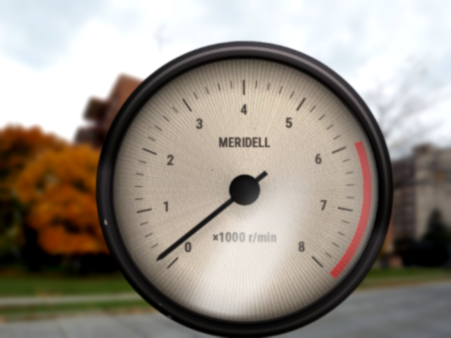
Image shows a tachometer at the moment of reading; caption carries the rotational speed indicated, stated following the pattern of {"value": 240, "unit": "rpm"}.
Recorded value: {"value": 200, "unit": "rpm"}
